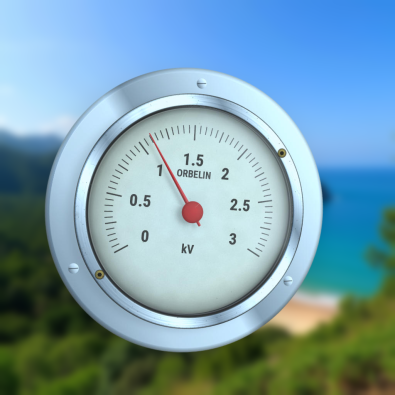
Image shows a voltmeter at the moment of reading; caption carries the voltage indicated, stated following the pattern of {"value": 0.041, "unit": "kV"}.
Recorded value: {"value": 1.1, "unit": "kV"}
